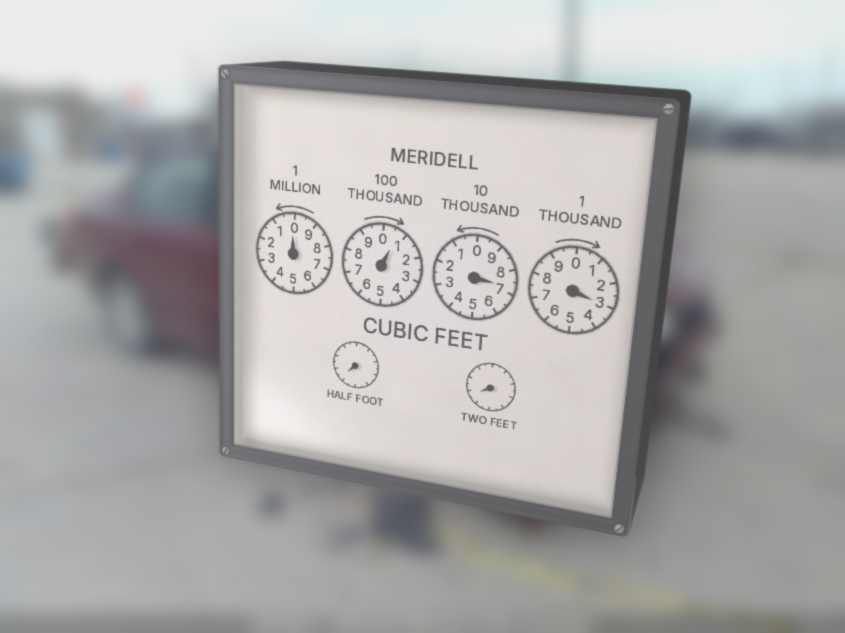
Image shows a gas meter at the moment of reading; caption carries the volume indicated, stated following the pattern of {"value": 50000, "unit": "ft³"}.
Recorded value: {"value": 7300, "unit": "ft³"}
